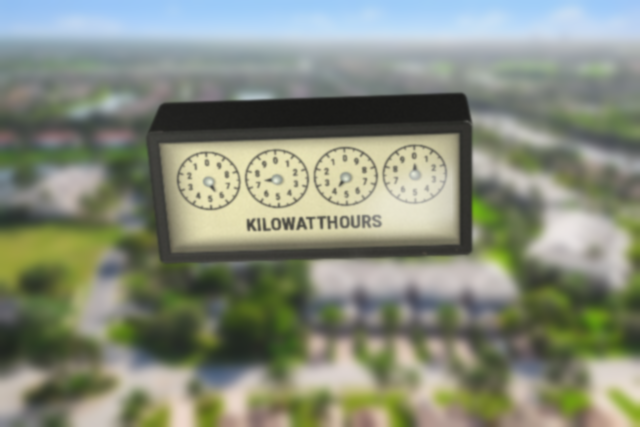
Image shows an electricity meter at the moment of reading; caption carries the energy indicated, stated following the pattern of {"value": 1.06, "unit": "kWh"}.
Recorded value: {"value": 5740, "unit": "kWh"}
